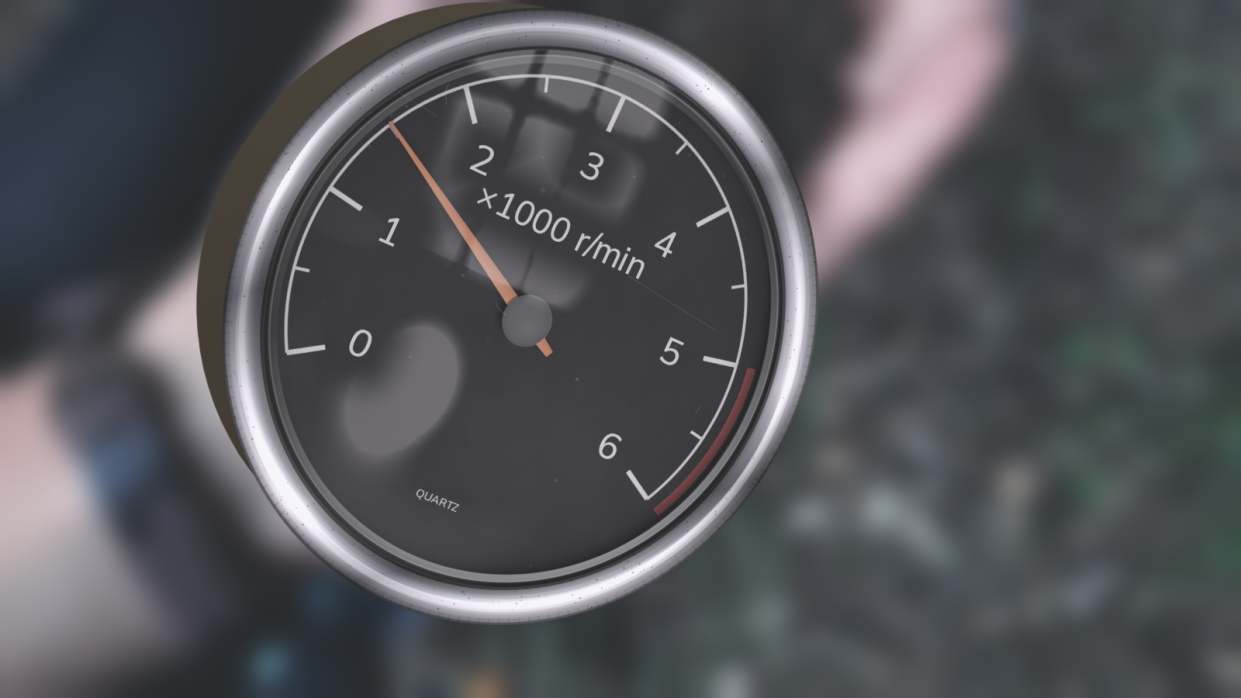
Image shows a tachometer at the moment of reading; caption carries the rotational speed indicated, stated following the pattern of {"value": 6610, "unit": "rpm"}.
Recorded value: {"value": 1500, "unit": "rpm"}
